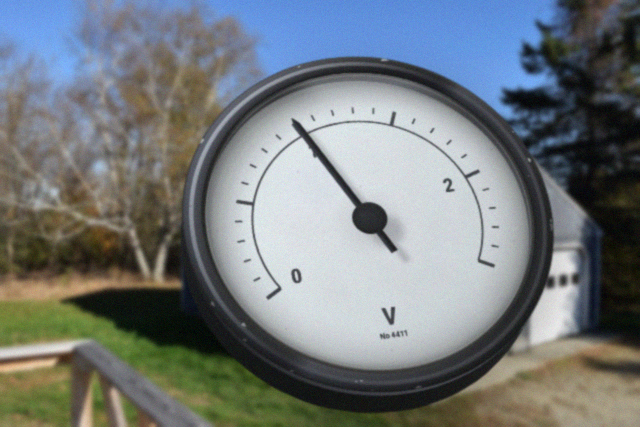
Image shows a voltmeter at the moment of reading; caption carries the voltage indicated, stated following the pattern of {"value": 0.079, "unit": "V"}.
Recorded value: {"value": 1, "unit": "V"}
